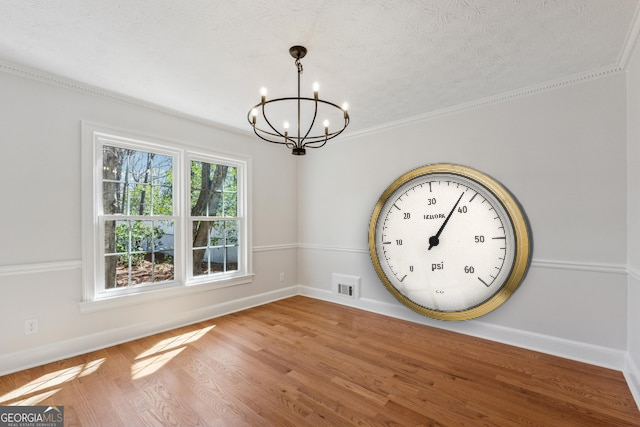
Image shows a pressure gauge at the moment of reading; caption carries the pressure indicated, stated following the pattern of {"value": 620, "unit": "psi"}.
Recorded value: {"value": 38, "unit": "psi"}
